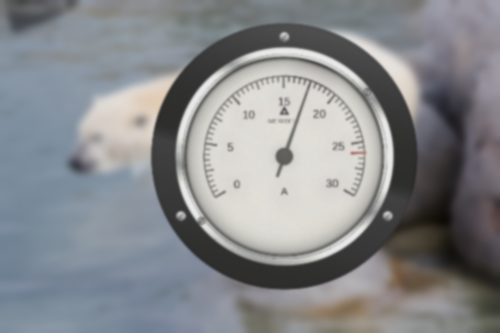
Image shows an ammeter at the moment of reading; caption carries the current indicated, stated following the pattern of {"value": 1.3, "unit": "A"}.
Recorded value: {"value": 17.5, "unit": "A"}
